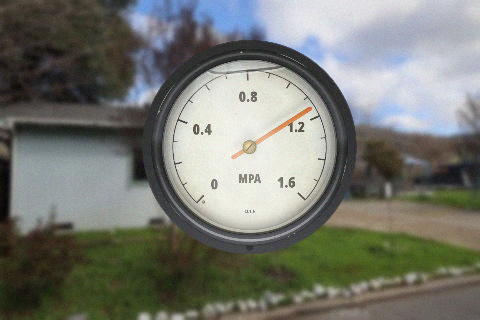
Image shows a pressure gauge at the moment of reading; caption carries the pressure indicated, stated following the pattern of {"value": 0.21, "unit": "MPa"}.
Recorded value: {"value": 1.15, "unit": "MPa"}
